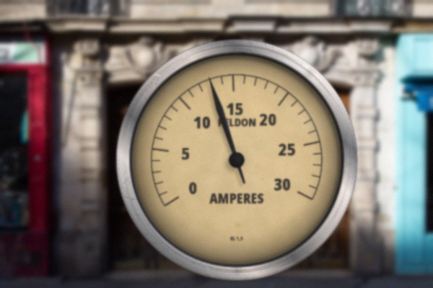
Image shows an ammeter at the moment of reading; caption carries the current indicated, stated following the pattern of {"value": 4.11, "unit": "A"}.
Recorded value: {"value": 13, "unit": "A"}
